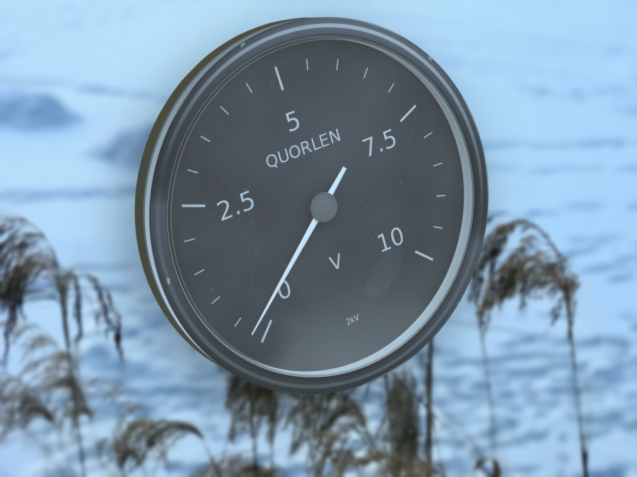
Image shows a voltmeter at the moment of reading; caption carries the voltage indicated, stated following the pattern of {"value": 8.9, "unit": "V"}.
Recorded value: {"value": 0.25, "unit": "V"}
